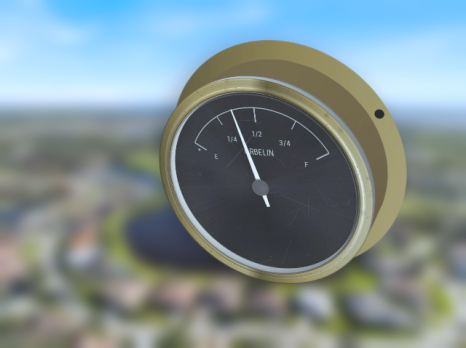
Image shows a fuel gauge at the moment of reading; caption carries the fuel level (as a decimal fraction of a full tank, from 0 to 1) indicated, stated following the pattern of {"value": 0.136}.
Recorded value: {"value": 0.375}
